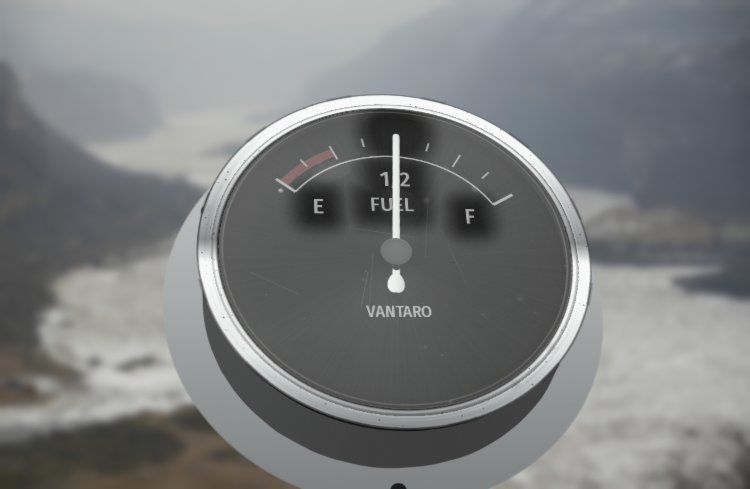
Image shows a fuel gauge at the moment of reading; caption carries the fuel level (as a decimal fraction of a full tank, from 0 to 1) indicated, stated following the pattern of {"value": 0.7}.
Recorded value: {"value": 0.5}
